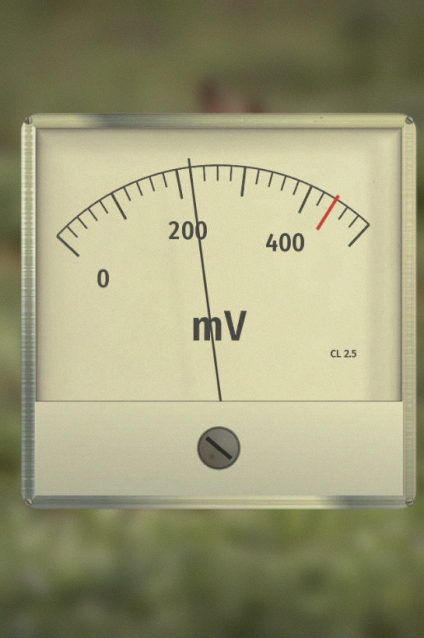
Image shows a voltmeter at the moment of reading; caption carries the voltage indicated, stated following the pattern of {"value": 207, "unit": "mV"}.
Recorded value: {"value": 220, "unit": "mV"}
